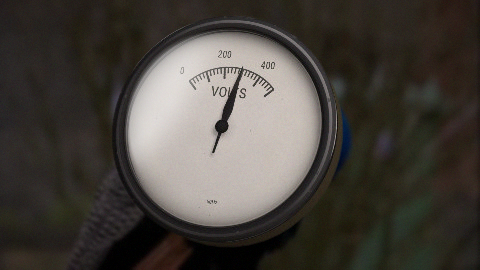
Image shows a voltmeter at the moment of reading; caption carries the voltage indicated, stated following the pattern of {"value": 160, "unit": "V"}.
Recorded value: {"value": 300, "unit": "V"}
